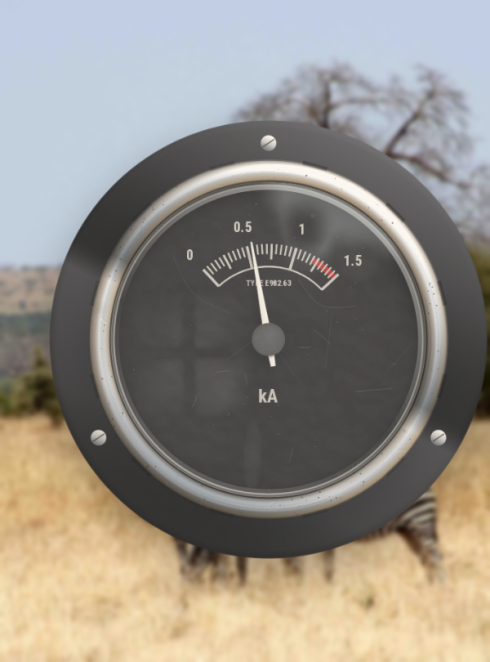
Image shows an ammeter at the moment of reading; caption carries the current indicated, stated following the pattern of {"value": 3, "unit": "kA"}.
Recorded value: {"value": 0.55, "unit": "kA"}
